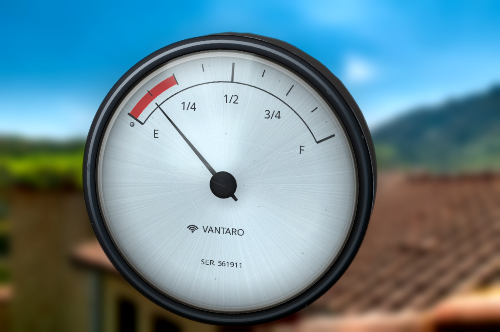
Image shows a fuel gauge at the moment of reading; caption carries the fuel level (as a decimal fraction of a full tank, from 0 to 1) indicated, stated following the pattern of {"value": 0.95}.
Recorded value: {"value": 0.125}
